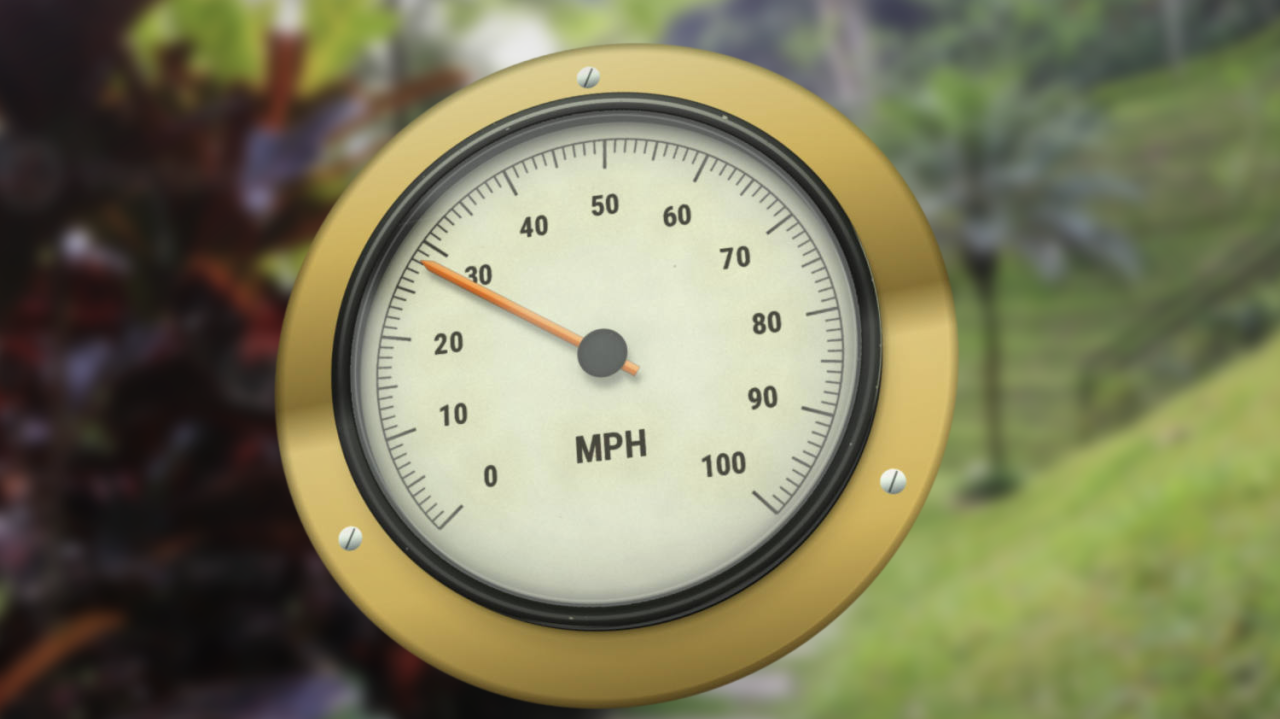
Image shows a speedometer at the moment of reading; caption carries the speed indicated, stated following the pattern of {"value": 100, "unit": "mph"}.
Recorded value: {"value": 28, "unit": "mph"}
